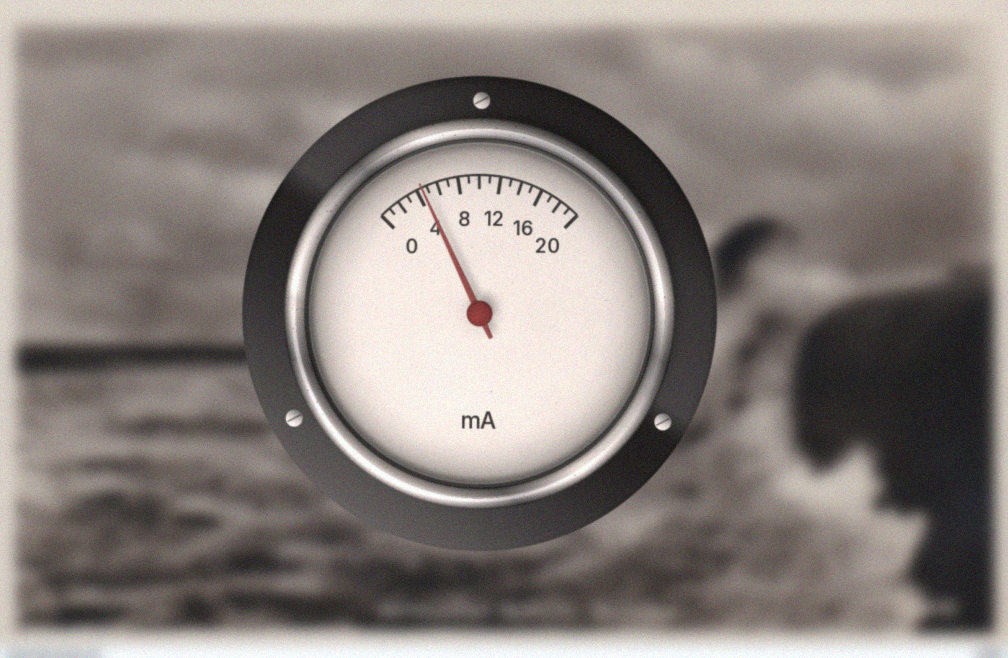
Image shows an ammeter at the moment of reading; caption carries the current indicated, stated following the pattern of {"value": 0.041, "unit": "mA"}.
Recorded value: {"value": 4.5, "unit": "mA"}
